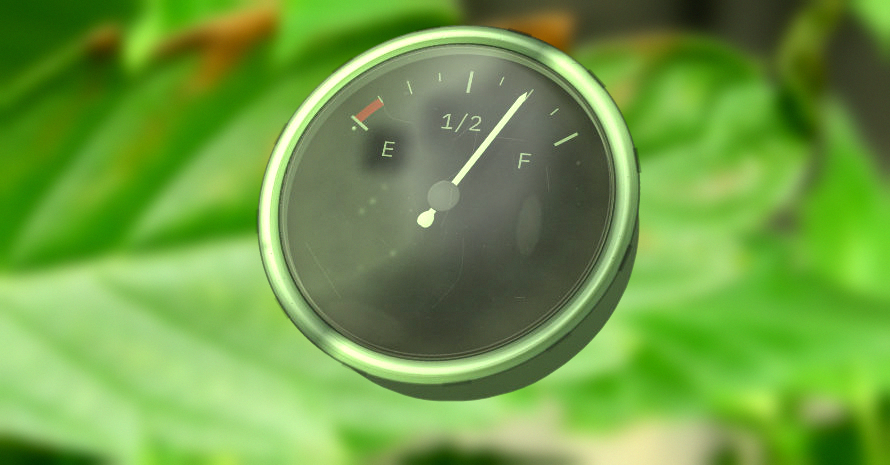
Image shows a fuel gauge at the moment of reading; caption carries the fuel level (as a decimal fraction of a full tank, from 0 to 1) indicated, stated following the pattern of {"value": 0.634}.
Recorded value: {"value": 0.75}
